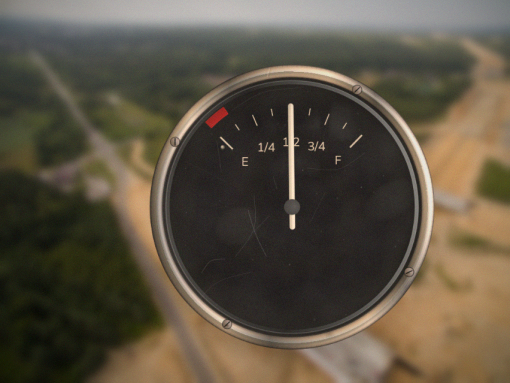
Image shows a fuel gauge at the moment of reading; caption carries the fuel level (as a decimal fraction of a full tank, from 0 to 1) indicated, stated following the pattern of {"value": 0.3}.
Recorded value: {"value": 0.5}
